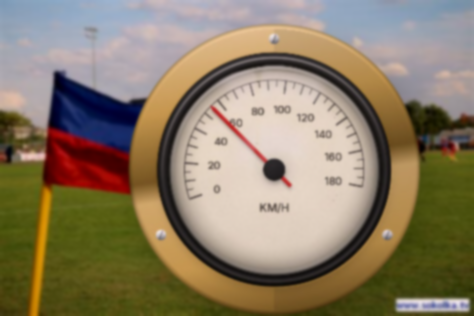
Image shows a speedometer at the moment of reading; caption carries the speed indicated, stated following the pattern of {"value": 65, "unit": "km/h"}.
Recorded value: {"value": 55, "unit": "km/h"}
